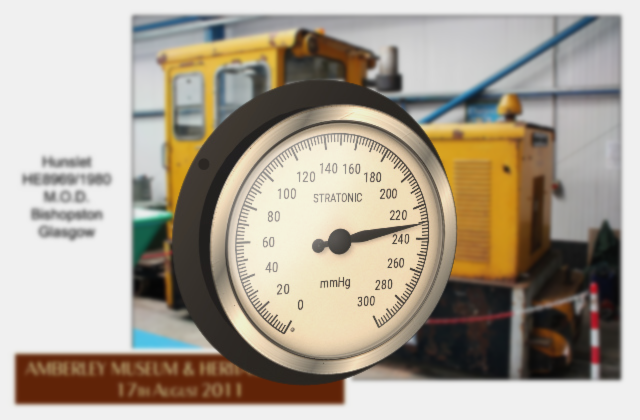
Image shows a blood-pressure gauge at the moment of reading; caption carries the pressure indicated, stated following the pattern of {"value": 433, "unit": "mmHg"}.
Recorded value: {"value": 230, "unit": "mmHg"}
